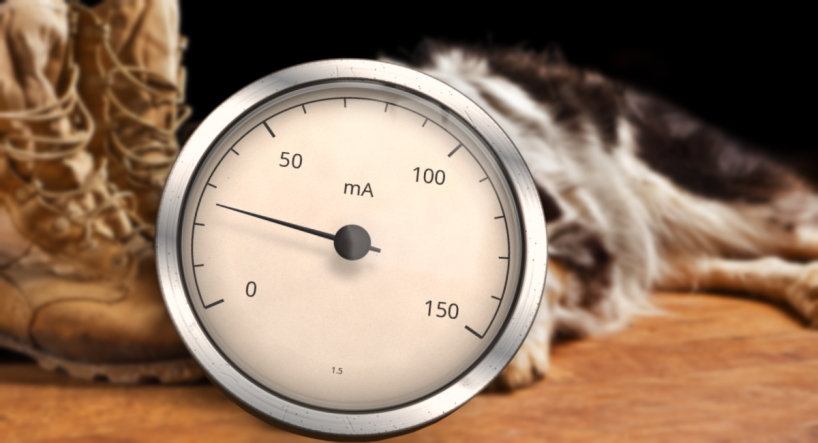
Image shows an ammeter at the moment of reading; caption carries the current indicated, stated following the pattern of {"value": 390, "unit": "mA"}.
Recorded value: {"value": 25, "unit": "mA"}
